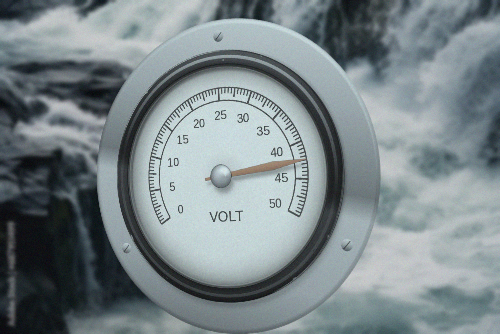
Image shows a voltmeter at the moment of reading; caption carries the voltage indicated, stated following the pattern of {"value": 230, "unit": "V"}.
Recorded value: {"value": 42.5, "unit": "V"}
